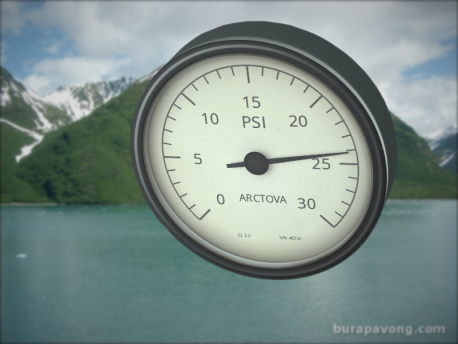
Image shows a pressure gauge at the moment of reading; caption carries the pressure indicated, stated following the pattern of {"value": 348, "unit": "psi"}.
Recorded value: {"value": 24, "unit": "psi"}
